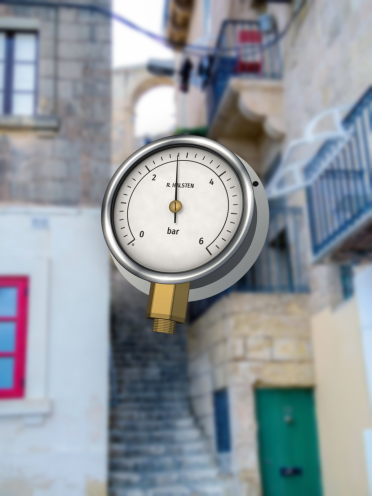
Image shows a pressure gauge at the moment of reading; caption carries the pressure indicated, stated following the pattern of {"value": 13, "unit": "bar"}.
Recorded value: {"value": 2.8, "unit": "bar"}
